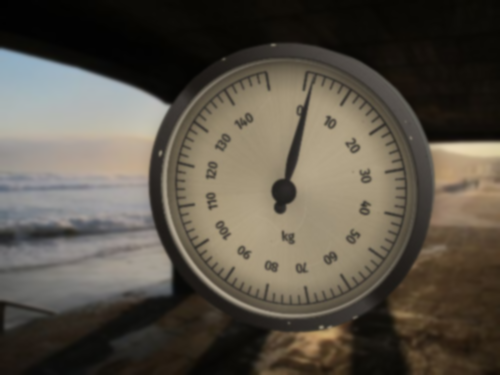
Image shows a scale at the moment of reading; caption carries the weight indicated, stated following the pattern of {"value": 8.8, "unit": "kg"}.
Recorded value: {"value": 2, "unit": "kg"}
